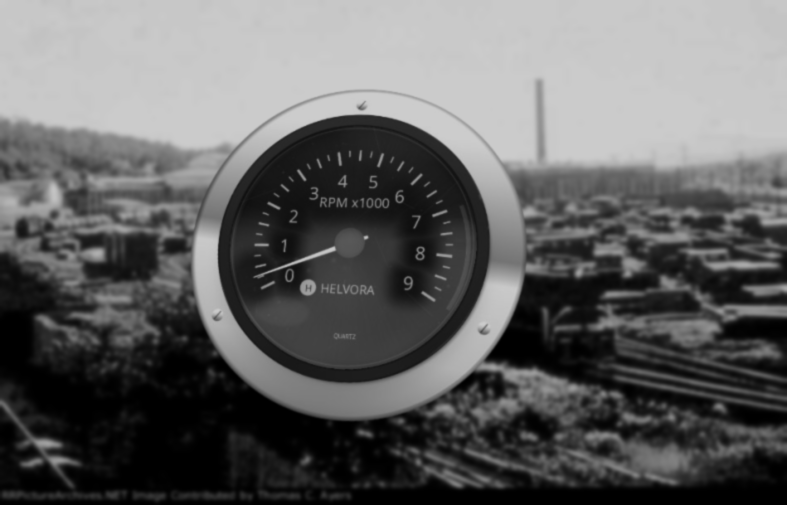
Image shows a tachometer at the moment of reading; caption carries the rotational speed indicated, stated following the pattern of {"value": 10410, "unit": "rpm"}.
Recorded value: {"value": 250, "unit": "rpm"}
